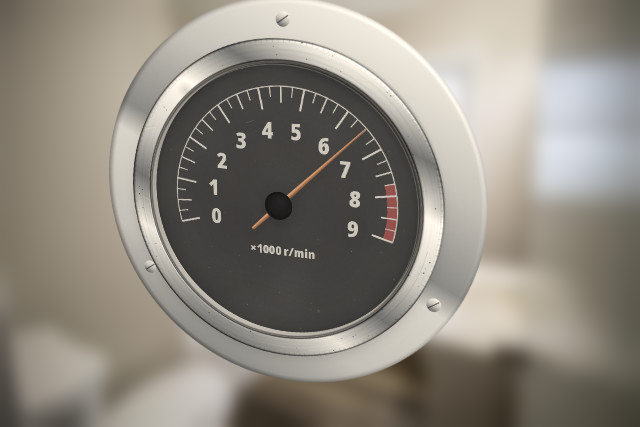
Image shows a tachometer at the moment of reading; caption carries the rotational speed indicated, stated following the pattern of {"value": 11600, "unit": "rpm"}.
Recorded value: {"value": 6500, "unit": "rpm"}
